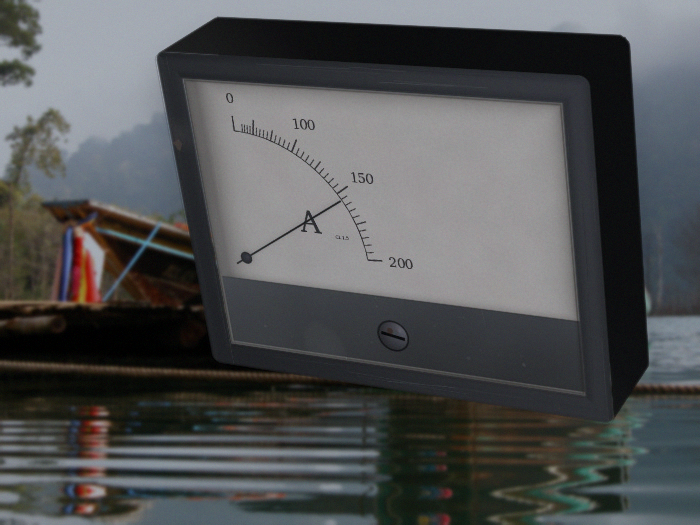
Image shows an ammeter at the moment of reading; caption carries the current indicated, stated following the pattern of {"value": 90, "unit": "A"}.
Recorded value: {"value": 155, "unit": "A"}
